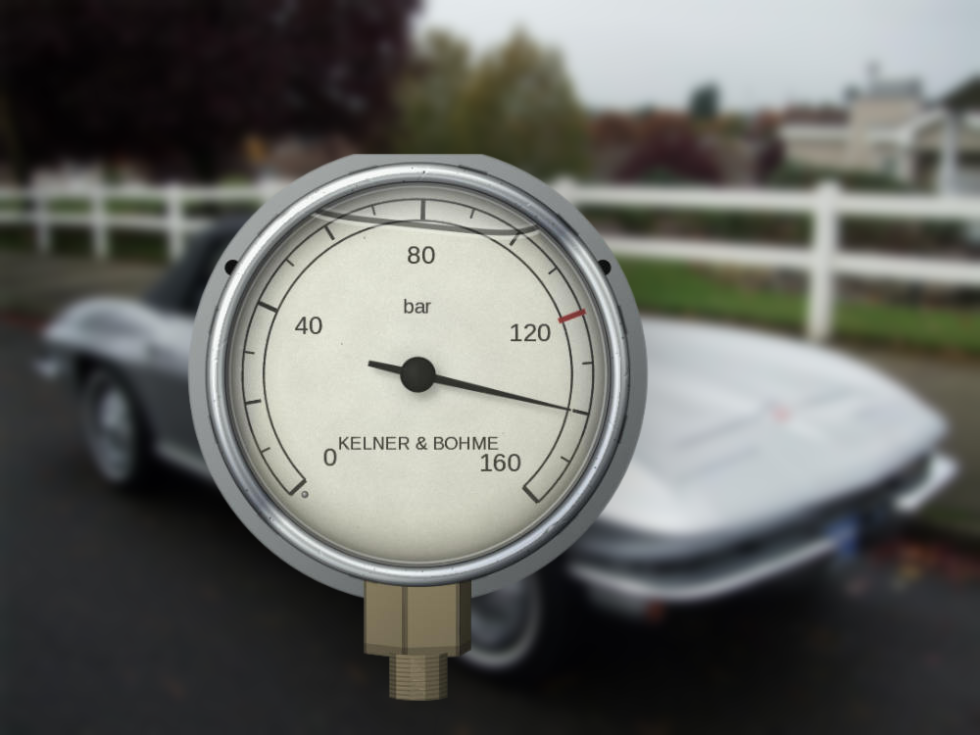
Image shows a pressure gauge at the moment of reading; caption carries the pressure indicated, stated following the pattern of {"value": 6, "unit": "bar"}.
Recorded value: {"value": 140, "unit": "bar"}
